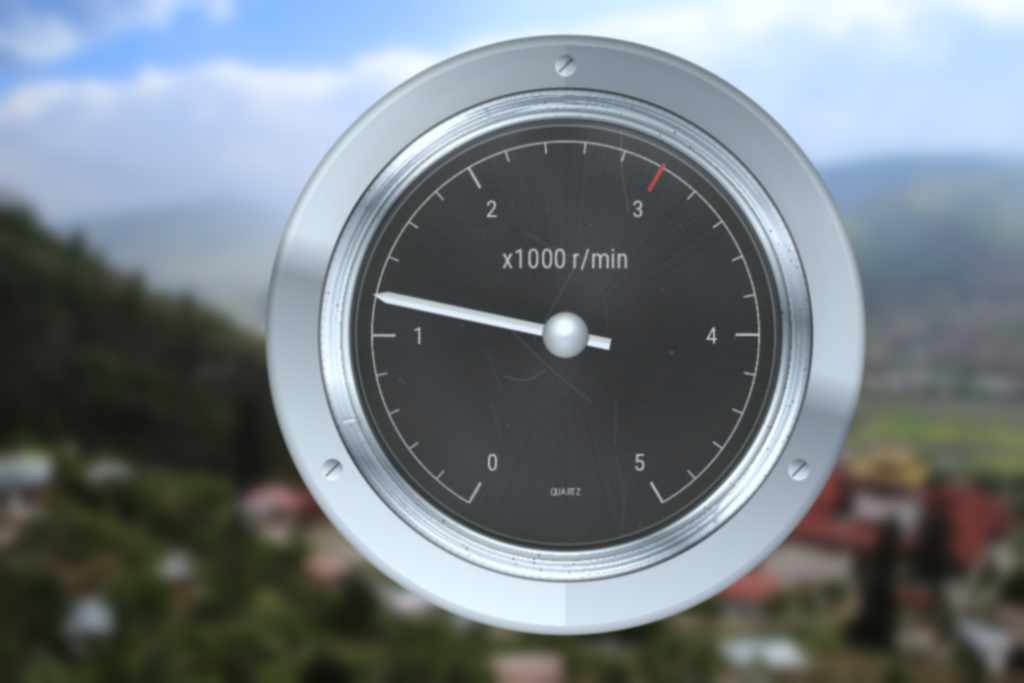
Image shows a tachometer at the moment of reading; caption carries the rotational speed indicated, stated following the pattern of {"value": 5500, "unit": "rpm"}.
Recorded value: {"value": 1200, "unit": "rpm"}
